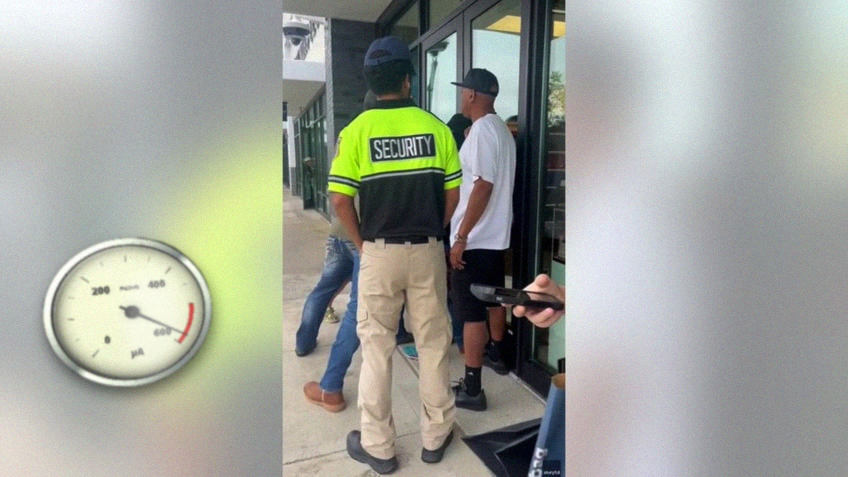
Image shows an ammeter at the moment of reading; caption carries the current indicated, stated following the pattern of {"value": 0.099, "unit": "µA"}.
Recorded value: {"value": 575, "unit": "µA"}
